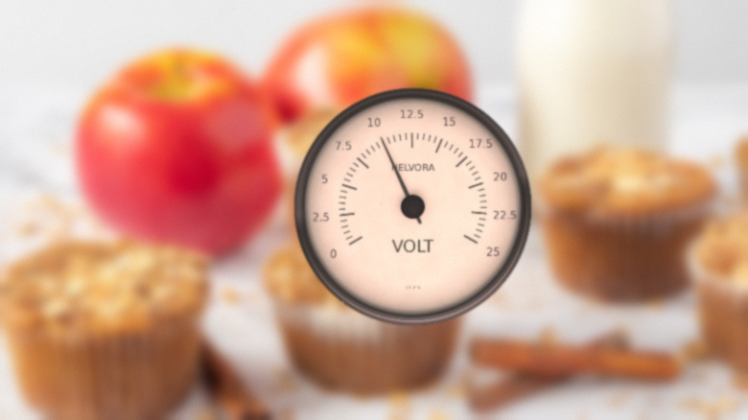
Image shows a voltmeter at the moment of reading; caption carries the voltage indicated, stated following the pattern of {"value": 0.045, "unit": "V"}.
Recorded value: {"value": 10, "unit": "V"}
